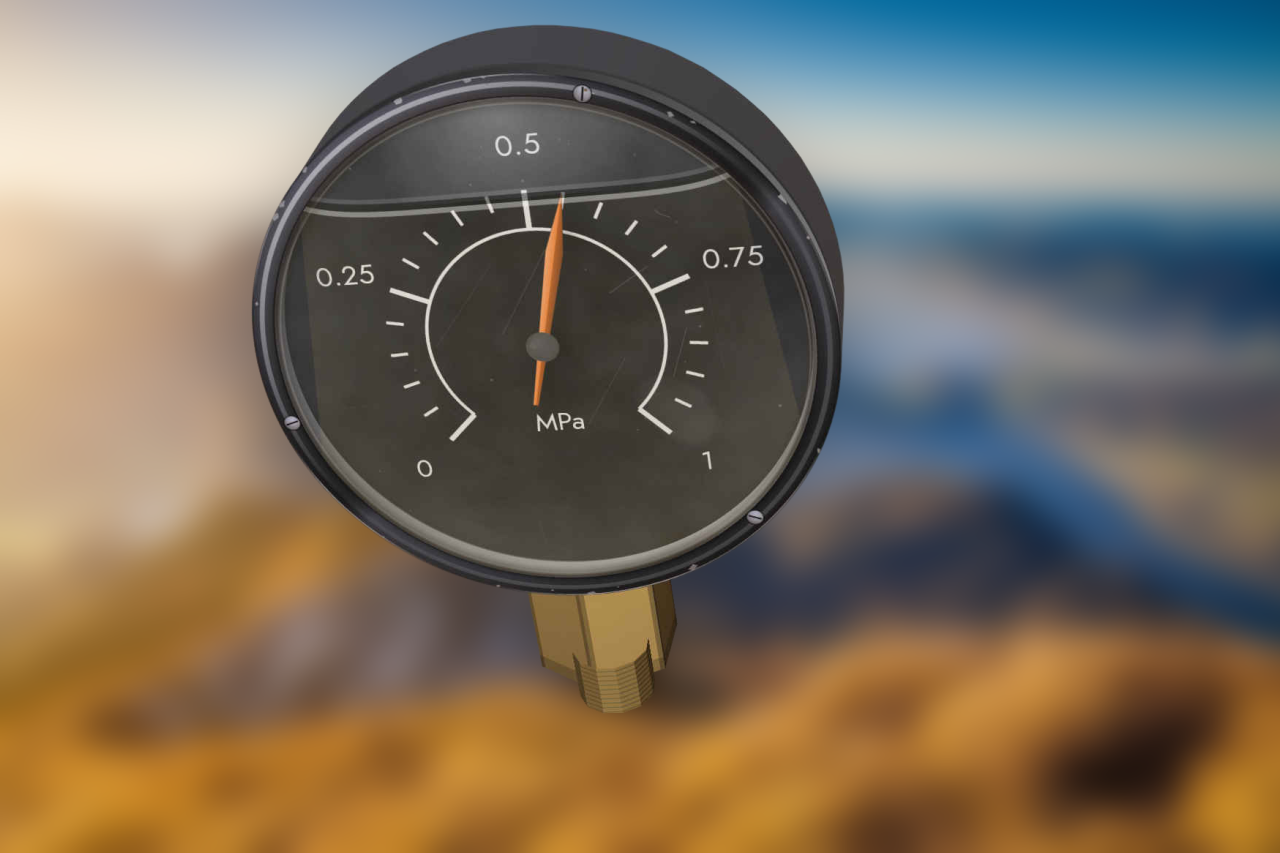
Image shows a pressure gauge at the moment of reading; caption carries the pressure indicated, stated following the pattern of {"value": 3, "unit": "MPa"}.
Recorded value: {"value": 0.55, "unit": "MPa"}
